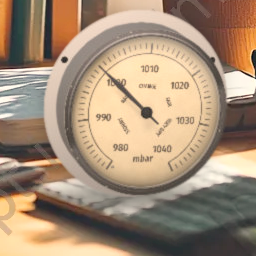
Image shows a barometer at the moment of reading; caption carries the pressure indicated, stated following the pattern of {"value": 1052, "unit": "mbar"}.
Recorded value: {"value": 1000, "unit": "mbar"}
